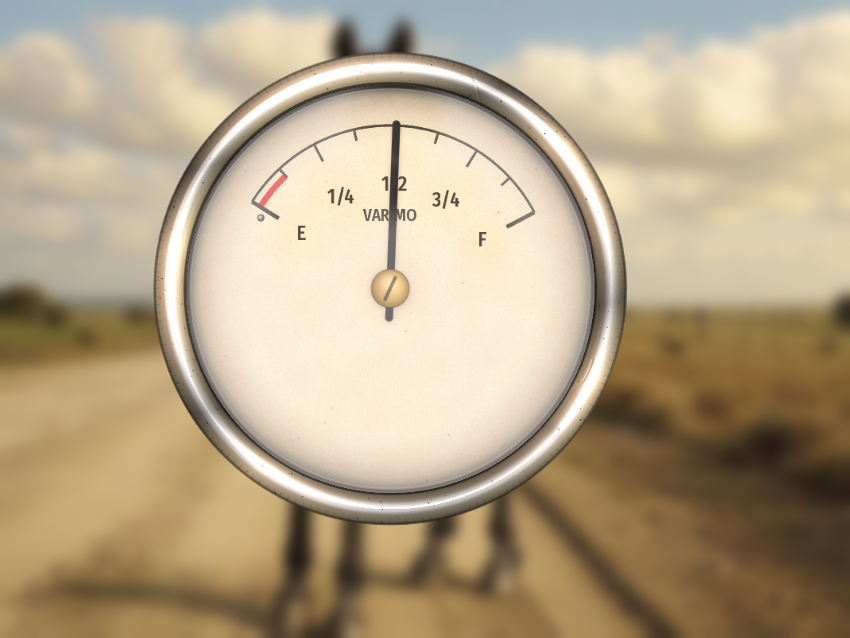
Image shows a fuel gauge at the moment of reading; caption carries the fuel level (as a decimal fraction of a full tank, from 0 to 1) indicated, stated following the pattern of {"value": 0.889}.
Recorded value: {"value": 0.5}
